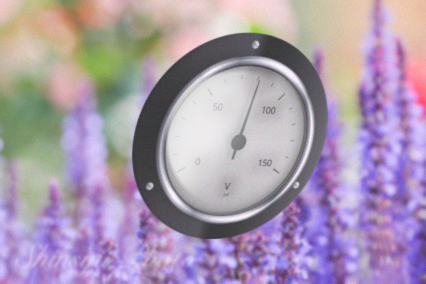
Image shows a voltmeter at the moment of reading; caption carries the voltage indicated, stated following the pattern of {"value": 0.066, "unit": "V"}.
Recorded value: {"value": 80, "unit": "V"}
